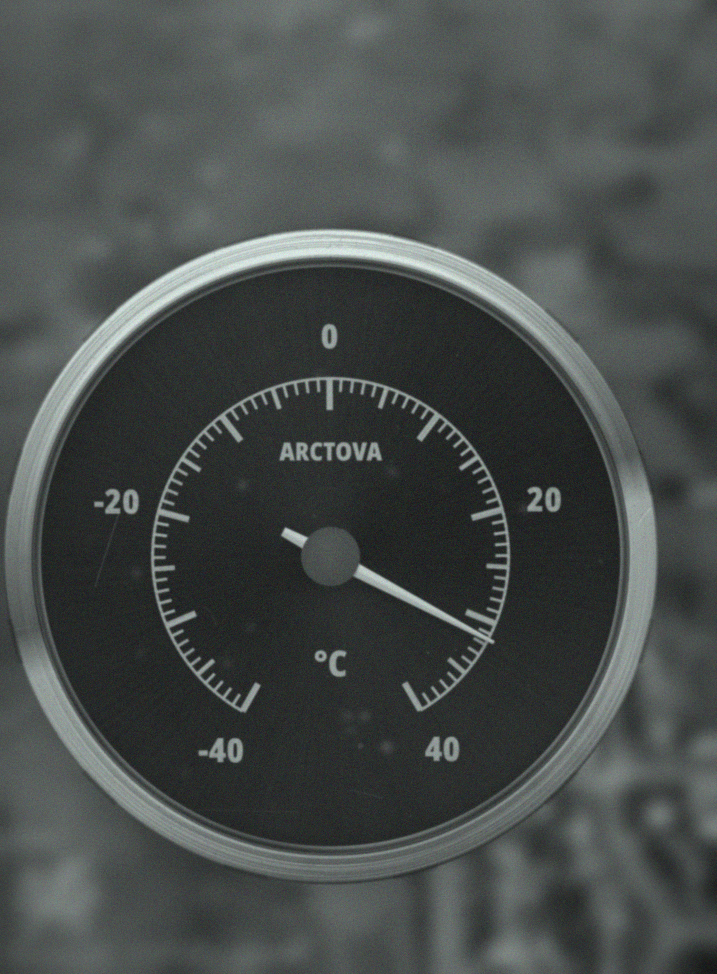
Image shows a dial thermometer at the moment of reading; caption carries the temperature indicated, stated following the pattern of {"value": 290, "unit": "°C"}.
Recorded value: {"value": 31.5, "unit": "°C"}
